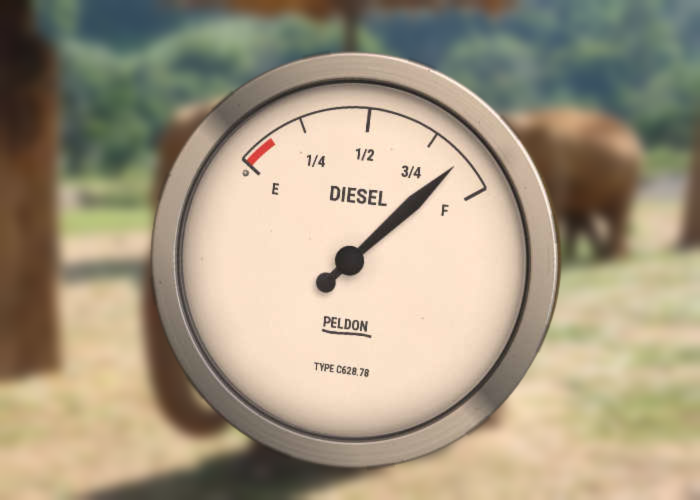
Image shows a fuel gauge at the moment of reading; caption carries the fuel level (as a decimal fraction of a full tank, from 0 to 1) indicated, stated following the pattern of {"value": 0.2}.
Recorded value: {"value": 0.875}
